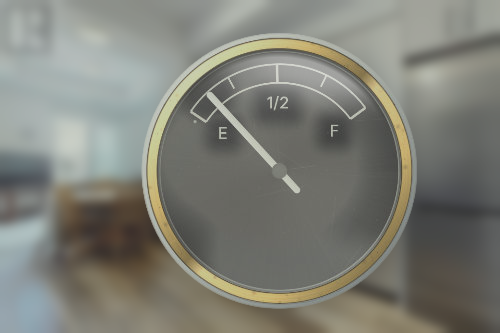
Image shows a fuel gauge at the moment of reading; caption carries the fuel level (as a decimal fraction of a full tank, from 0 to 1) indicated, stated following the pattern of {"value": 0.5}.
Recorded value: {"value": 0.125}
